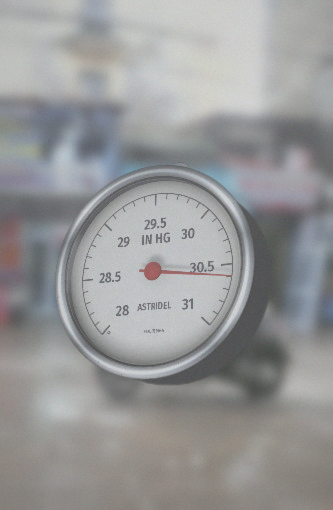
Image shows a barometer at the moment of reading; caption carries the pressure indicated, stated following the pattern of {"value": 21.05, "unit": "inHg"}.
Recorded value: {"value": 30.6, "unit": "inHg"}
